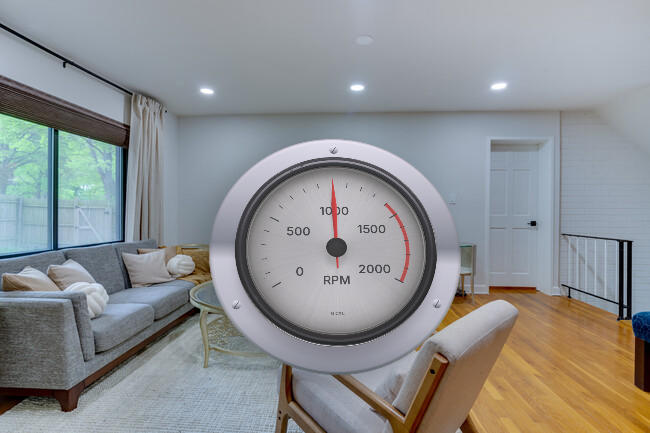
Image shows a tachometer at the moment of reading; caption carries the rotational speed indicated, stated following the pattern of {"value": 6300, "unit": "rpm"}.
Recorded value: {"value": 1000, "unit": "rpm"}
